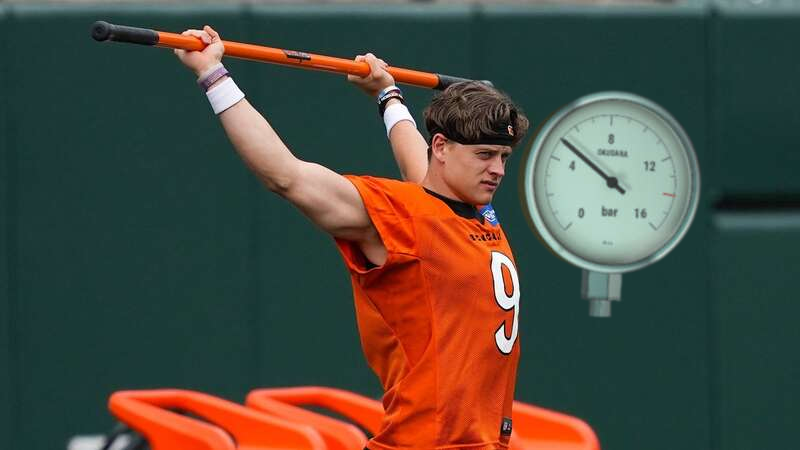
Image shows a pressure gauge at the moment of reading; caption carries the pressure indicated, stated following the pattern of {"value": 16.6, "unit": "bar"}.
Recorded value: {"value": 5, "unit": "bar"}
